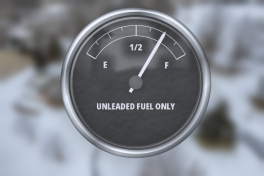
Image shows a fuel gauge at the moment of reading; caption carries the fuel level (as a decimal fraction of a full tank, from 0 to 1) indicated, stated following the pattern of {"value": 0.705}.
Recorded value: {"value": 0.75}
